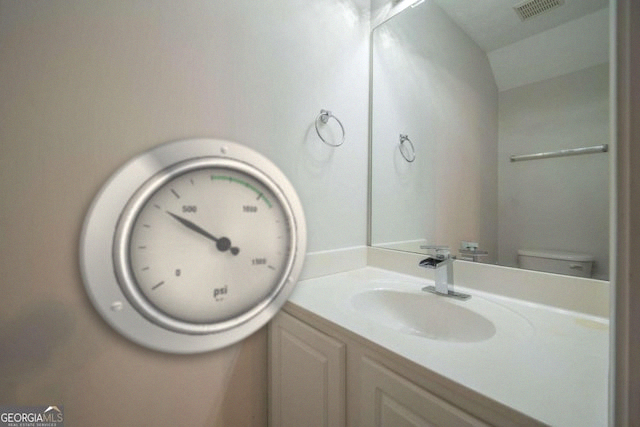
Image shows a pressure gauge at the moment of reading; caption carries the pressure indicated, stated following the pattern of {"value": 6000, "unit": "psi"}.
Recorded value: {"value": 400, "unit": "psi"}
